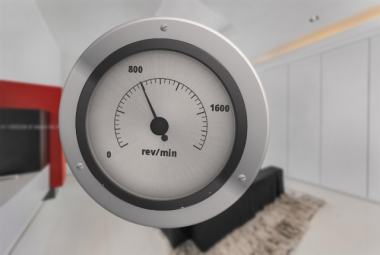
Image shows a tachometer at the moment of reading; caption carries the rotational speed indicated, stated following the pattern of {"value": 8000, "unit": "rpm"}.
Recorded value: {"value": 800, "unit": "rpm"}
